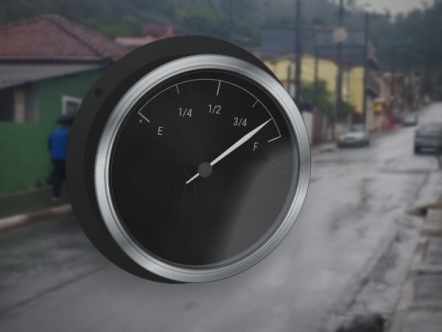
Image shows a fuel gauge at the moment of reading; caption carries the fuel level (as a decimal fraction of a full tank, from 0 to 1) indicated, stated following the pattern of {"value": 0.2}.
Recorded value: {"value": 0.875}
